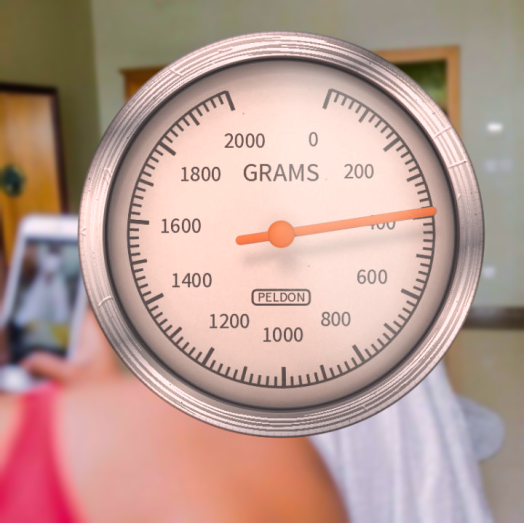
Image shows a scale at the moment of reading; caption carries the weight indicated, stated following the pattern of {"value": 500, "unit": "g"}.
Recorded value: {"value": 390, "unit": "g"}
